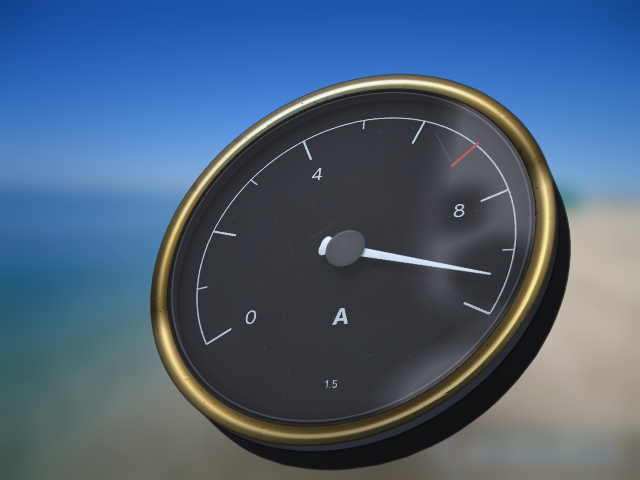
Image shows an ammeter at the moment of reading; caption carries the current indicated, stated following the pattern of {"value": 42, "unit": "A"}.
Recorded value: {"value": 9.5, "unit": "A"}
